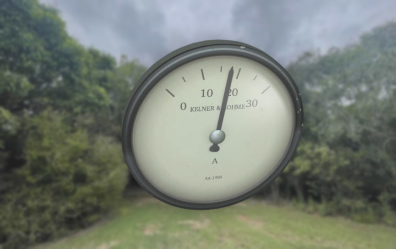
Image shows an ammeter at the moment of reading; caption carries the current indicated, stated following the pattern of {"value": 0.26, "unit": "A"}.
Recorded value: {"value": 17.5, "unit": "A"}
